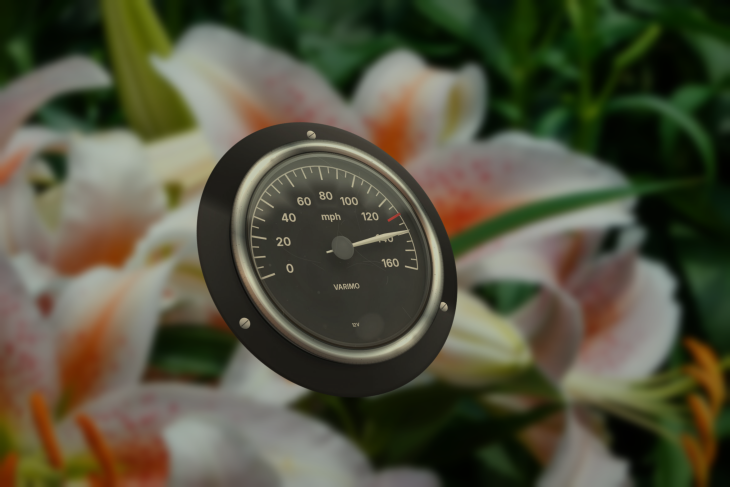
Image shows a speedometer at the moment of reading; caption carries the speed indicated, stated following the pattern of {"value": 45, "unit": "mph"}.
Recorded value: {"value": 140, "unit": "mph"}
